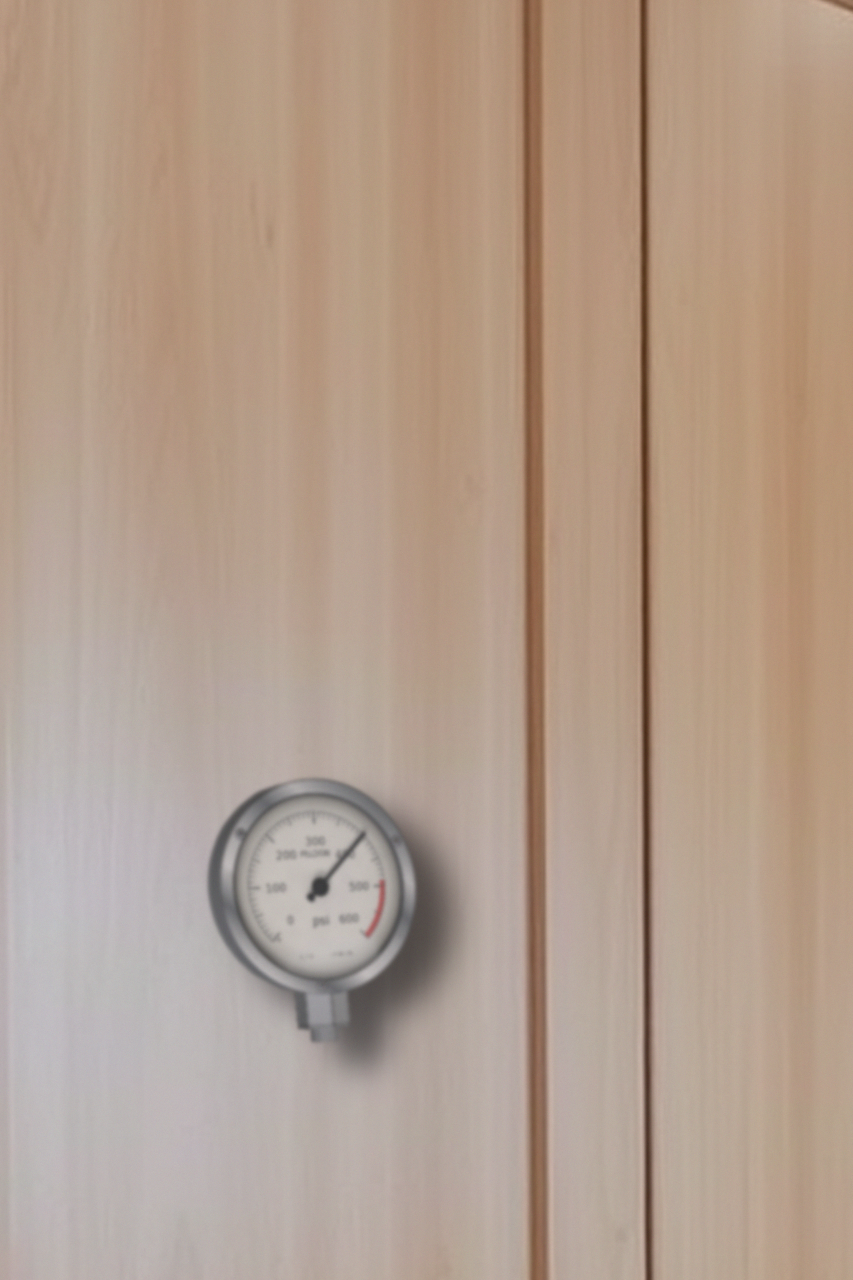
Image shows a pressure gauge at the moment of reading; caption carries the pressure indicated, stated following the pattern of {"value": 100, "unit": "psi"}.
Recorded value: {"value": 400, "unit": "psi"}
